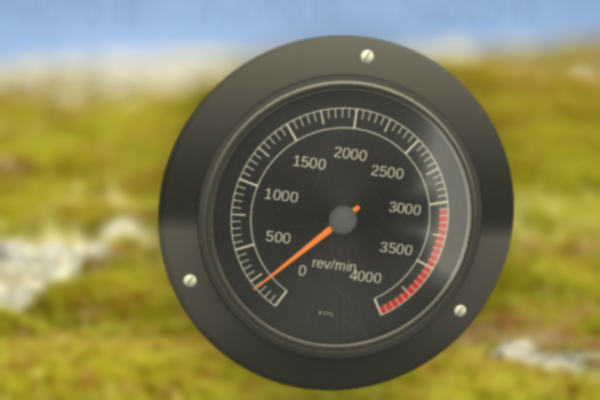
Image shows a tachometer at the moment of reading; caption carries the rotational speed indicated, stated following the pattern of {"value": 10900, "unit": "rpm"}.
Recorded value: {"value": 200, "unit": "rpm"}
